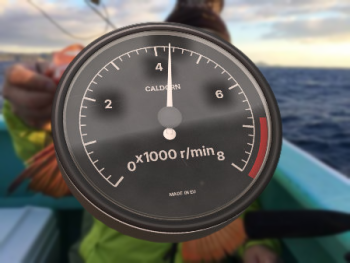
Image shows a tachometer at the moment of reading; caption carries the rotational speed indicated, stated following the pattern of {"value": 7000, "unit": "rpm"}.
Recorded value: {"value": 4300, "unit": "rpm"}
